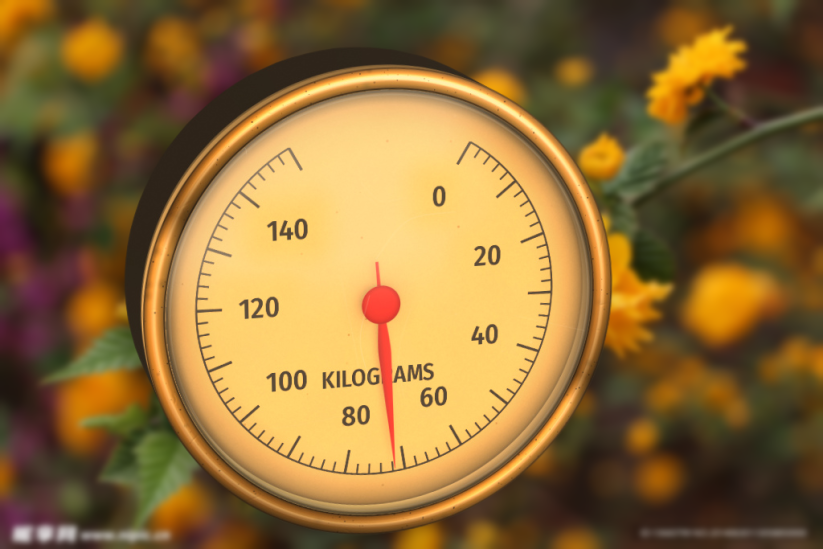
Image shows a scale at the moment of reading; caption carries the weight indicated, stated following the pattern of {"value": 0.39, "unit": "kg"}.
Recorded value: {"value": 72, "unit": "kg"}
